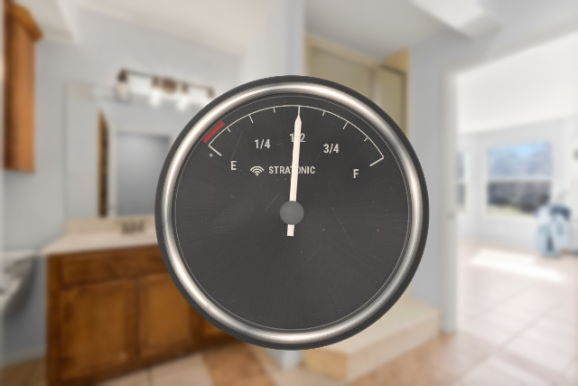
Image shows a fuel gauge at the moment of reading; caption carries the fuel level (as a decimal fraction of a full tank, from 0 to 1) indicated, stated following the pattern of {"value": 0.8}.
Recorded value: {"value": 0.5}
